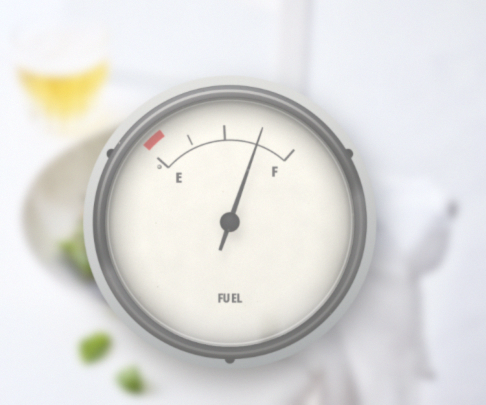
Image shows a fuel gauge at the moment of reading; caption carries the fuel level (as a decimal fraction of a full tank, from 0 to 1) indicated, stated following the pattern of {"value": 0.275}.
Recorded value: {"value": 0.75}
